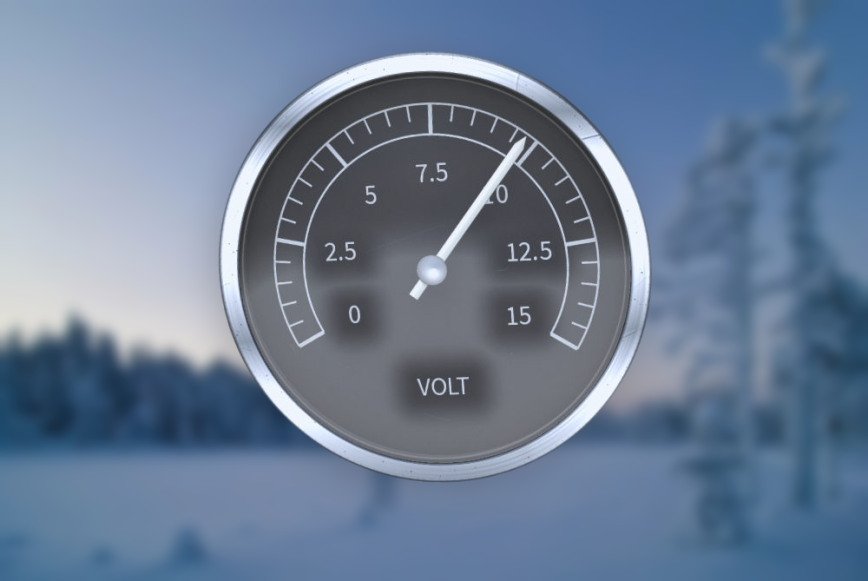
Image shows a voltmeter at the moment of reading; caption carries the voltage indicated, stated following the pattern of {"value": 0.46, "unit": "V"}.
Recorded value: {"value": 9.75, "unit": "V"}
